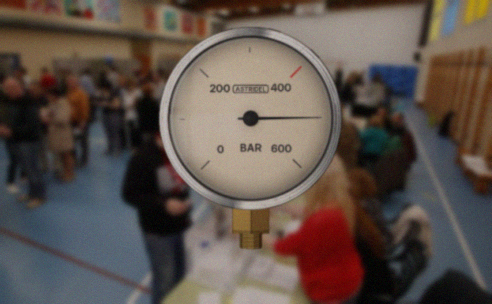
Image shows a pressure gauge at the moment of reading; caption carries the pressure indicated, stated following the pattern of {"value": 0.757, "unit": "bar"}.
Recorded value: {"value": 500, "unit": "bar"}
